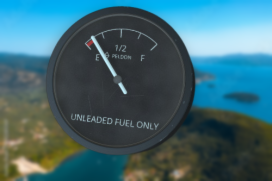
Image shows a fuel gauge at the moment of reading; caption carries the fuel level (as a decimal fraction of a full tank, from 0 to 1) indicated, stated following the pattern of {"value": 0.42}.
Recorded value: {"value": 0.125}
